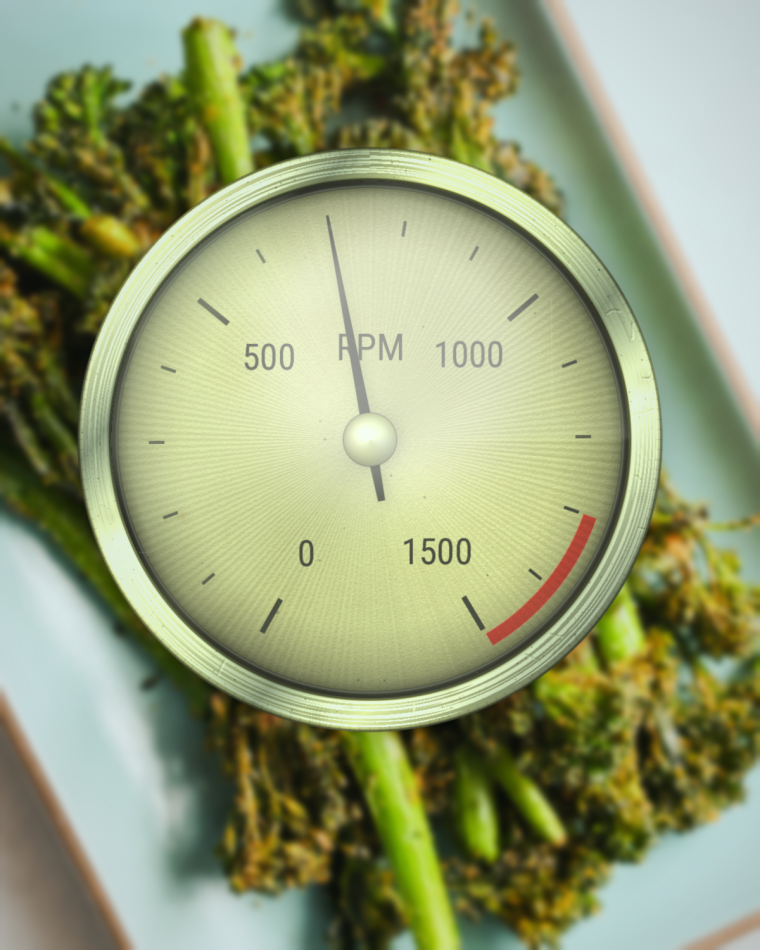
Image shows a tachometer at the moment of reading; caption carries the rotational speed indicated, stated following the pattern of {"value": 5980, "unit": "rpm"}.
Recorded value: {"value": 700, "unit": "rpm"}
